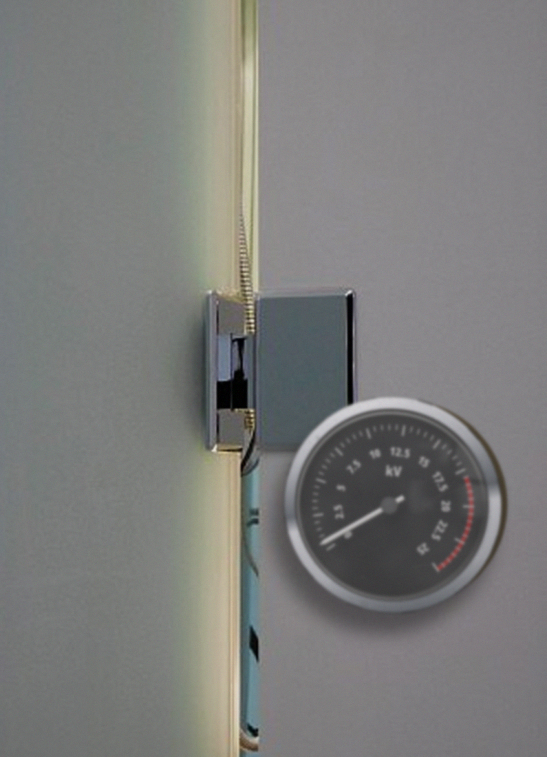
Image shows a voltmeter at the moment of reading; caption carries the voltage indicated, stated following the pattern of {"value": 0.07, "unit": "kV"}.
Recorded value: {"value": 0.5, "unit": "kV"}
